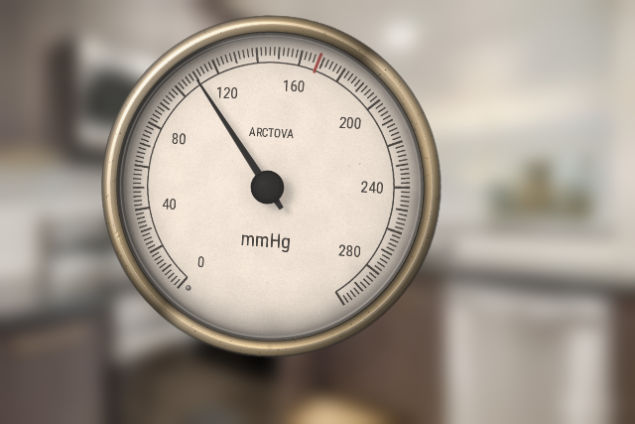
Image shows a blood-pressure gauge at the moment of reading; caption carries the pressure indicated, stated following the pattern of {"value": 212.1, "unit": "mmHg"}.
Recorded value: {"value": 110, "unit": "mmHg"}
